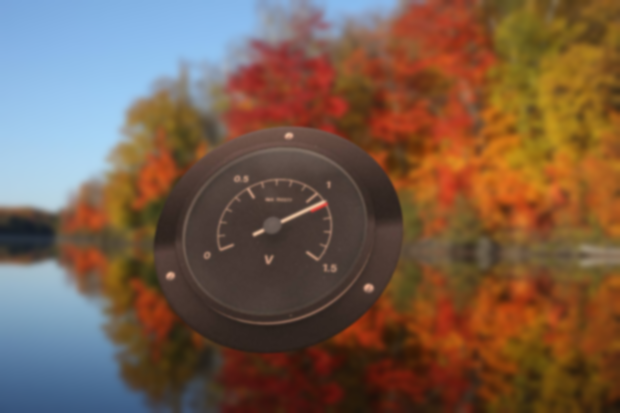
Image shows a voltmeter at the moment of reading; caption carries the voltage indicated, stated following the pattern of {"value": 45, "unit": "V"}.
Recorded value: {"value": 1.1, "unit": "V"}
